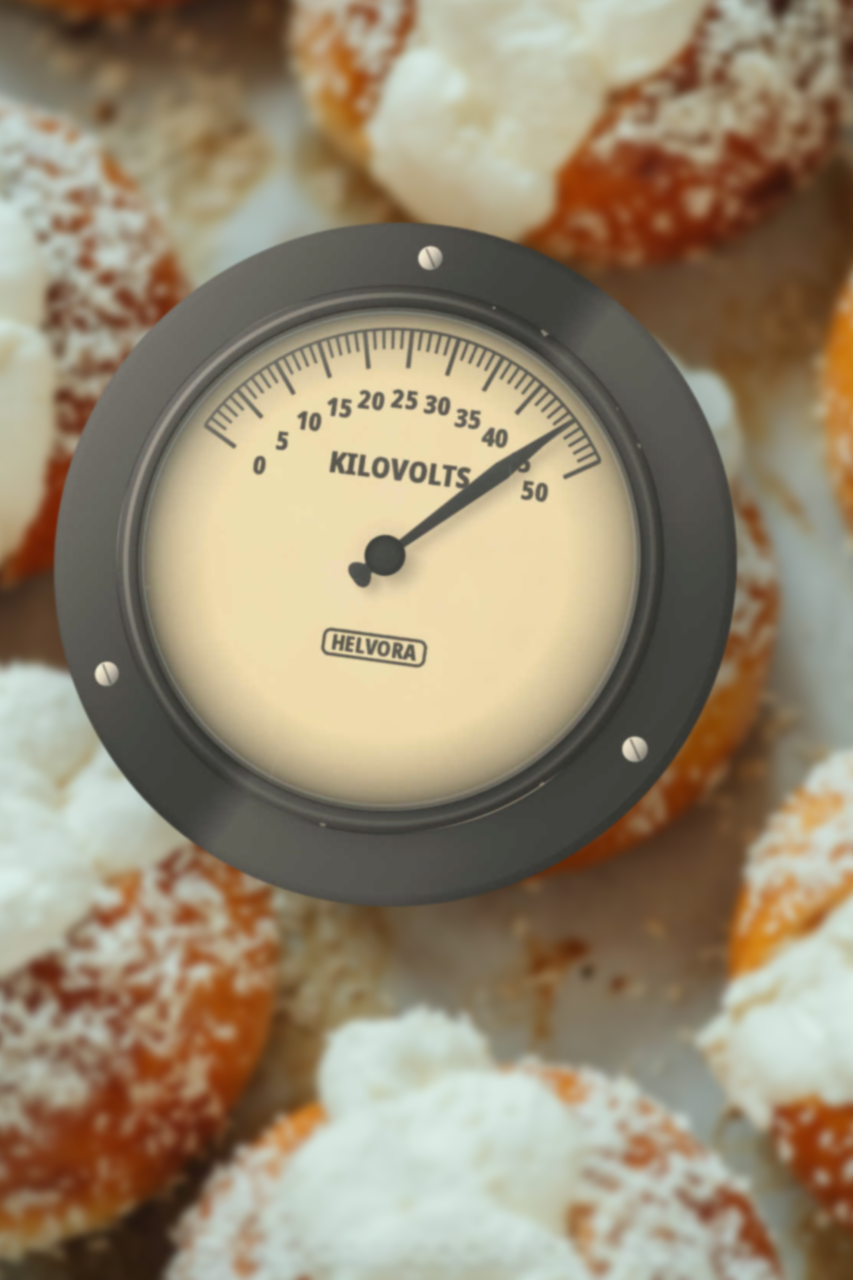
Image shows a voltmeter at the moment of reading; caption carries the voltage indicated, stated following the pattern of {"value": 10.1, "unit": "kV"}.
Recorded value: {"value": 45, "unit": "kV"}
